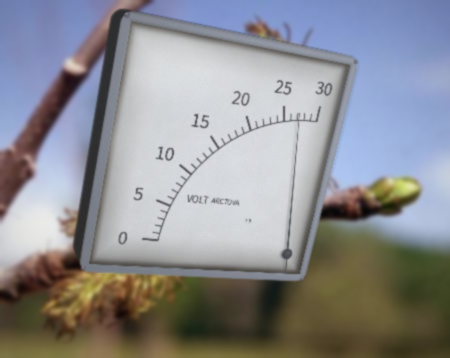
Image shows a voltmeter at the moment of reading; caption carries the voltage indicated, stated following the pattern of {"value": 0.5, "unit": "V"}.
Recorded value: {"value": 27, "unit": "V"}
